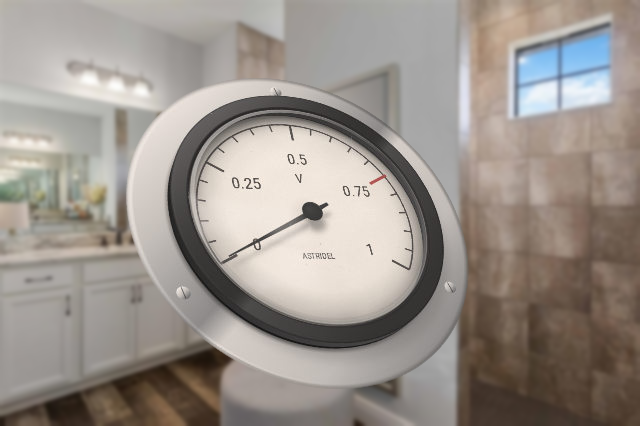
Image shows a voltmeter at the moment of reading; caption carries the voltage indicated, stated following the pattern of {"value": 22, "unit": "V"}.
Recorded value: {"value": 0, "unit": "V"}
